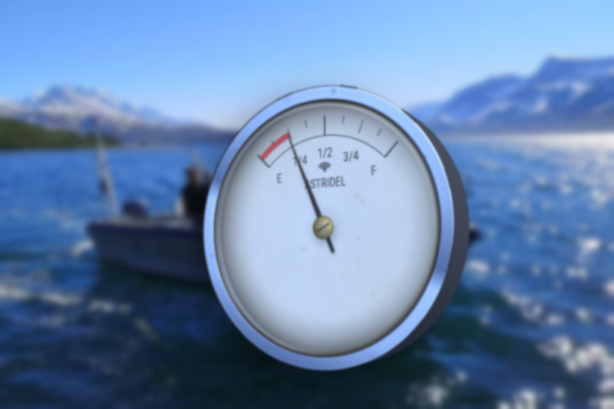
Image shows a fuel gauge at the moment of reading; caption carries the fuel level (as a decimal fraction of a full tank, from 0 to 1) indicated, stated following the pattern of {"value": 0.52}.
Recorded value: {"value": 0.25}
